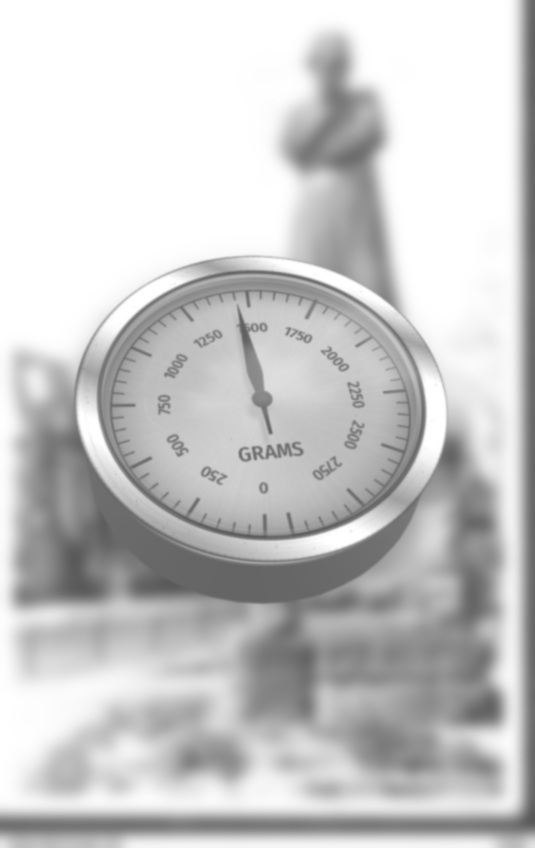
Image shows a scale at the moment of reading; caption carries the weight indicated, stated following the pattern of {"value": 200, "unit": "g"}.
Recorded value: {"value": 1450, "unit": "g"}
